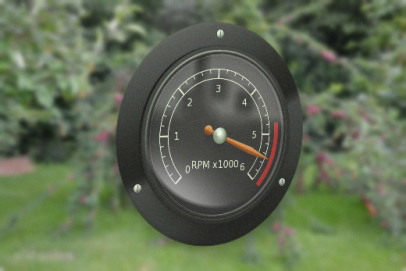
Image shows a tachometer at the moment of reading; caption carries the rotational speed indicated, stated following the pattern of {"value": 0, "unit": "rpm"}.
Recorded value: {"value": 5500, "unit": "rpm"}
